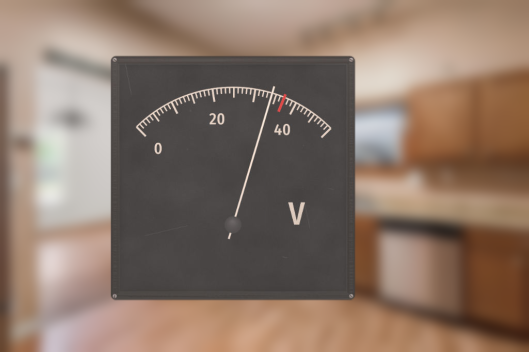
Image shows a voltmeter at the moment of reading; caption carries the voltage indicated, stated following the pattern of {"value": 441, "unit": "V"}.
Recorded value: {"value": 34, "unit": "V"}
